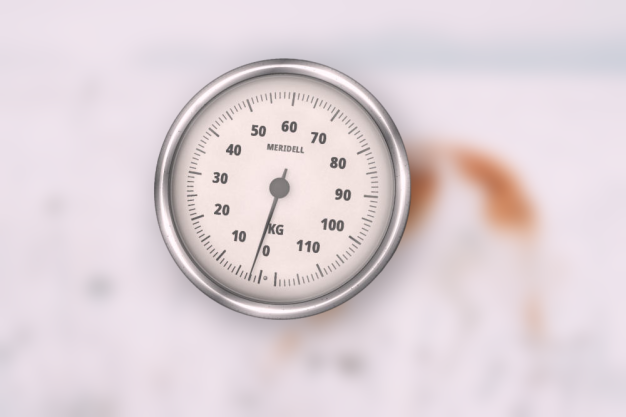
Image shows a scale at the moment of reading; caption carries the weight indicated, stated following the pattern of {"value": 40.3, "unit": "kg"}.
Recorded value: {"value": 2, "unit": "kg"}
